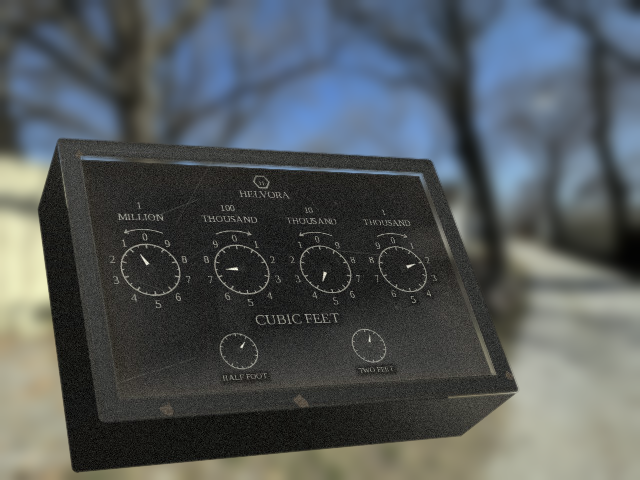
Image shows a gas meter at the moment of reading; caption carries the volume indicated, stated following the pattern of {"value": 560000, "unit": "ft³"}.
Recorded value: {"value": 74200, "unit": "ft³"}
